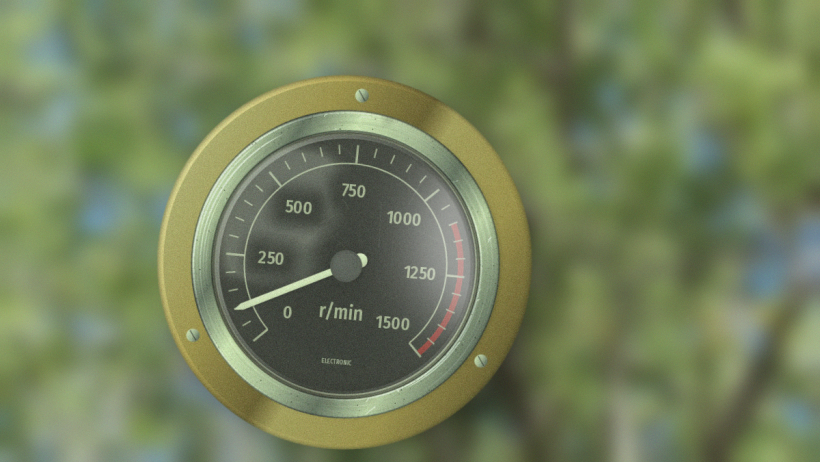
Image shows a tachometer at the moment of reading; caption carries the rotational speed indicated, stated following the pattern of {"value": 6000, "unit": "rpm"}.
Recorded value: {"value": 100, "unit": "rpm"}
